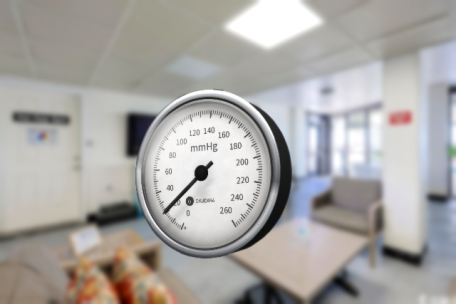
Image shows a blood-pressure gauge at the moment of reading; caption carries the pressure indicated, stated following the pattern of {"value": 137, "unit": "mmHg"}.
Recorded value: {"value": 20, "unit": "mmHg"}
